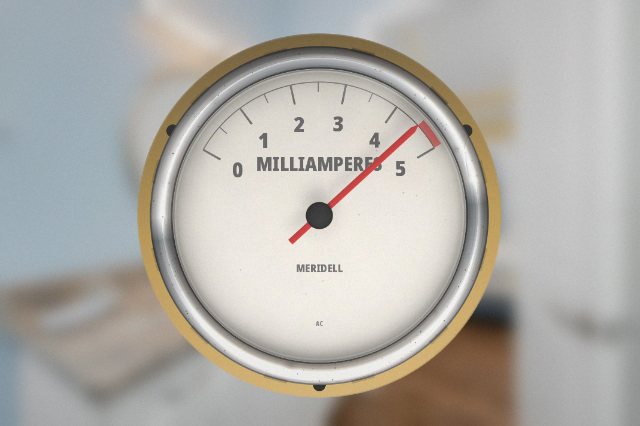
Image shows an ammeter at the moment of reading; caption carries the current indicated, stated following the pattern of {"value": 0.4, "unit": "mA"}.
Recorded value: {"value": 4.5, "unit": "mA"}
